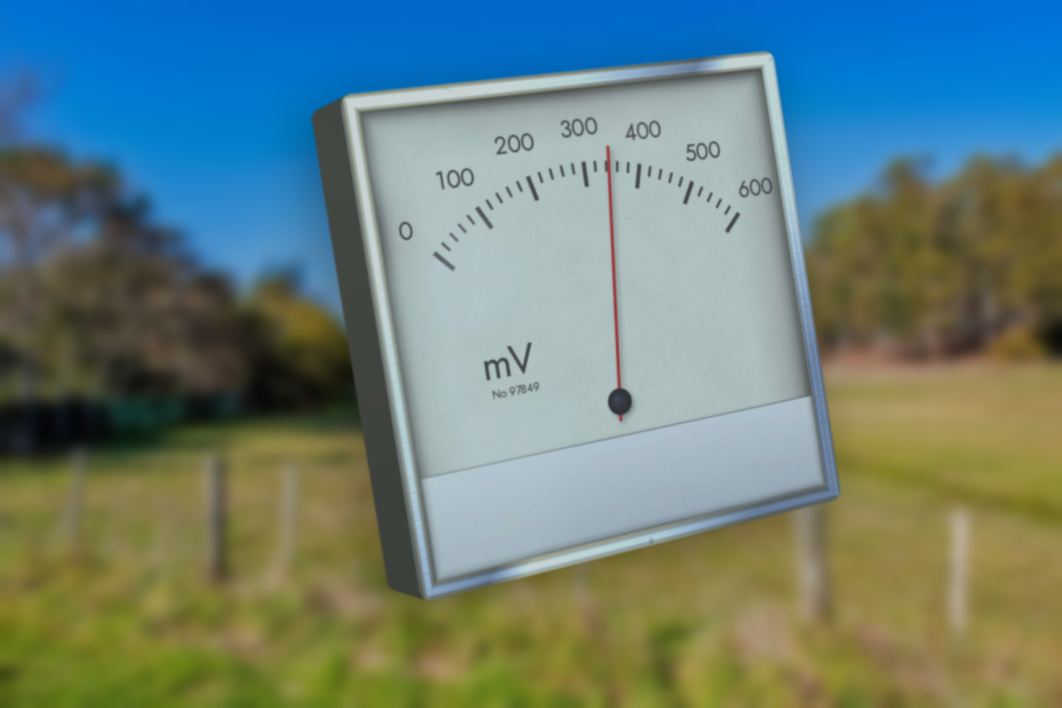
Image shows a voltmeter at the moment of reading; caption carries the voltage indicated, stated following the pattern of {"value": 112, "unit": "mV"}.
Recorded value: {"value": 340, "unit": "mV"}
